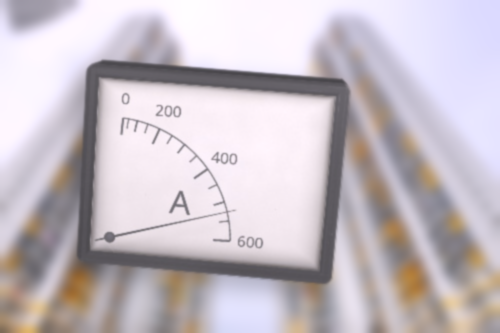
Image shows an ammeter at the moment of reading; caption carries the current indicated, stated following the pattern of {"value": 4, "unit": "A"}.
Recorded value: {"value": 525, "unit": "A"}
